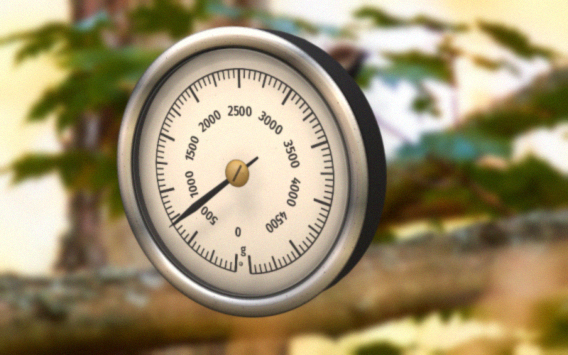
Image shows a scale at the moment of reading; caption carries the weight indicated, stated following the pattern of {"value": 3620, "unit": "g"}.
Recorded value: {"value": 700, "unit": "g"}
